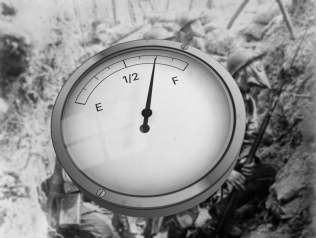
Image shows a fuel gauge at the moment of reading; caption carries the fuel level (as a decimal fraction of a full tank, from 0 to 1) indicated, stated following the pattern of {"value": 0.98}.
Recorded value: {"value": 0.75}
